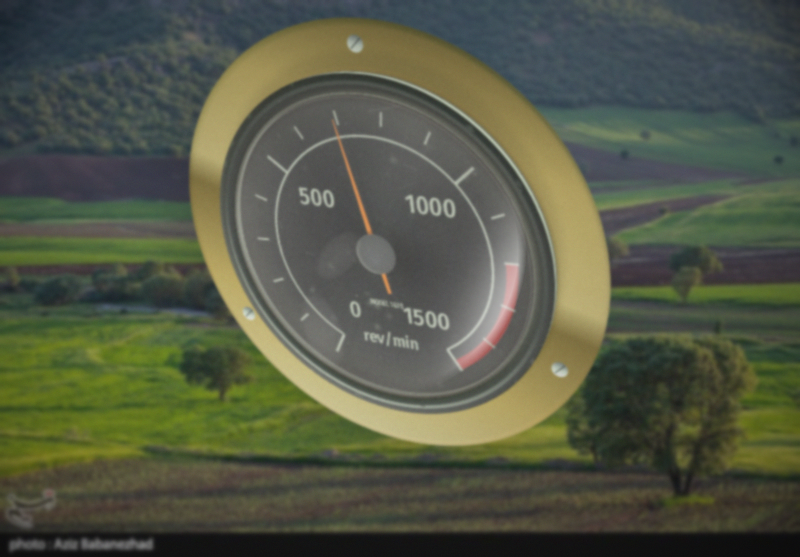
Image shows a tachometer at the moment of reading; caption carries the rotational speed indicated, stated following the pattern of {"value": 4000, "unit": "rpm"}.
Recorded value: {"value": 700, "unit": "rpm"}
